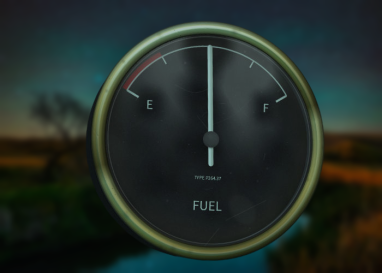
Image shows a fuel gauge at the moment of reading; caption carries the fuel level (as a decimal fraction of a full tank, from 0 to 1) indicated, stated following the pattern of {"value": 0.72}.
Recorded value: {"value": 0.5}
